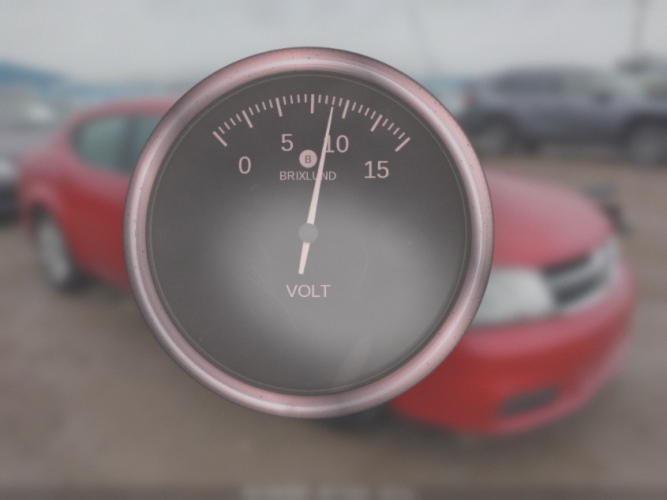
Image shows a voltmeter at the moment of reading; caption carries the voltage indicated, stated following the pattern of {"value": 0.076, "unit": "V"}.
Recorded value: {"value": 9, "unit": "V"}
